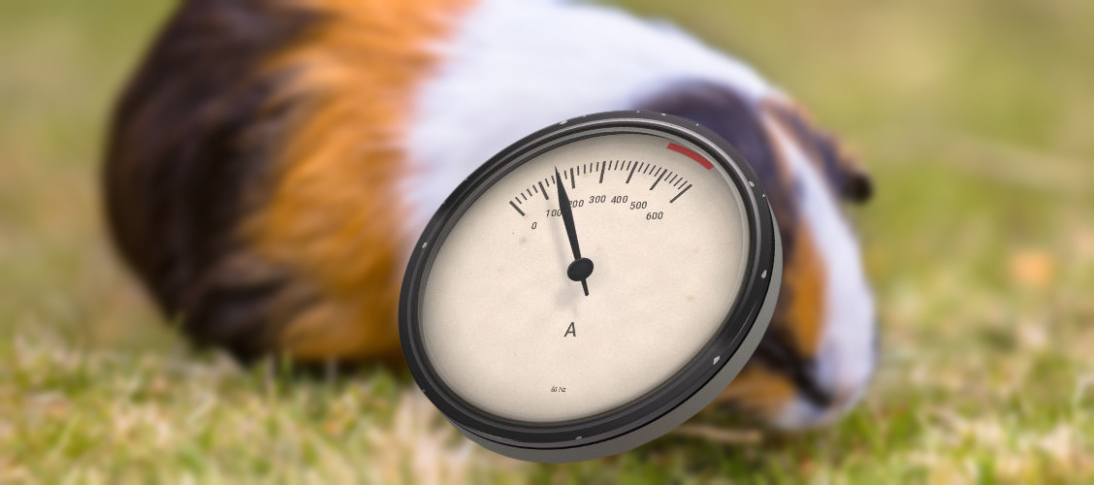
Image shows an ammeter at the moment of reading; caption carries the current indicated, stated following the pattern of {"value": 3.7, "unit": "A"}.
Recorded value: {"value": 160, "unit": "A"}
